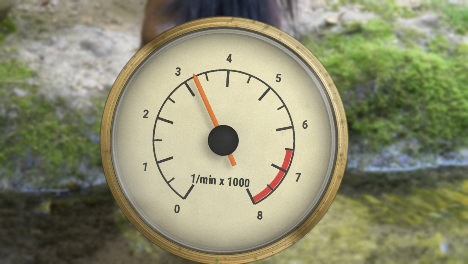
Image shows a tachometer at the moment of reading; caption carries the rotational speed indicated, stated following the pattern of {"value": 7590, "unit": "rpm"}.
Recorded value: {"value": 3250, "unit": "rpm"}
